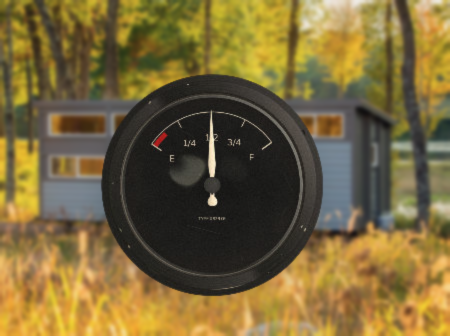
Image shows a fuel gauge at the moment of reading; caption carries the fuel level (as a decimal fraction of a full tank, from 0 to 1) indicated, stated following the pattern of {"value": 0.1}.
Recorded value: {"value": 0.5}
